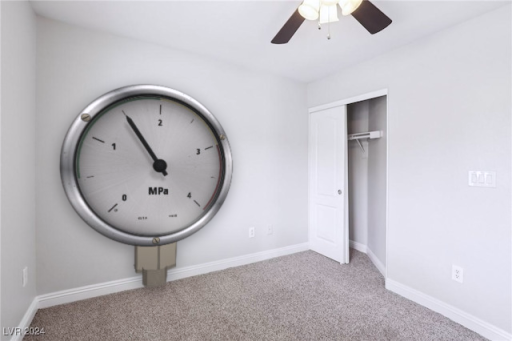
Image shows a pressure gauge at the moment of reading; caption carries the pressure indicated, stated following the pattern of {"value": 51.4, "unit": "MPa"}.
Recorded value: {"value": 1.5, "unit": "MPa"}
